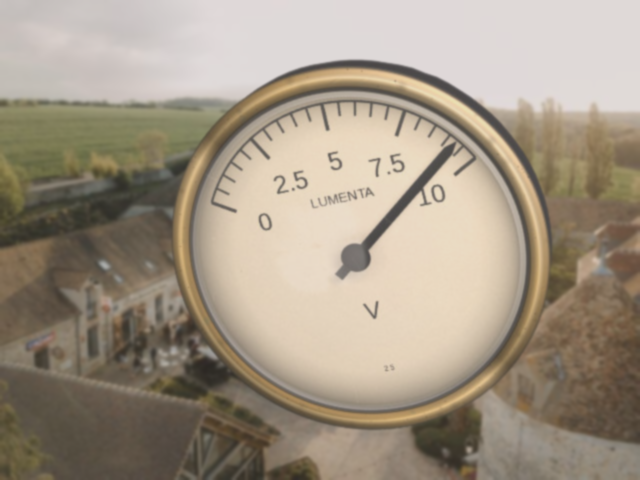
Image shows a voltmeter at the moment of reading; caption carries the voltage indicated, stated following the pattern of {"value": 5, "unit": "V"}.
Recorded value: {"value": 9.25, "unit": "V"}
